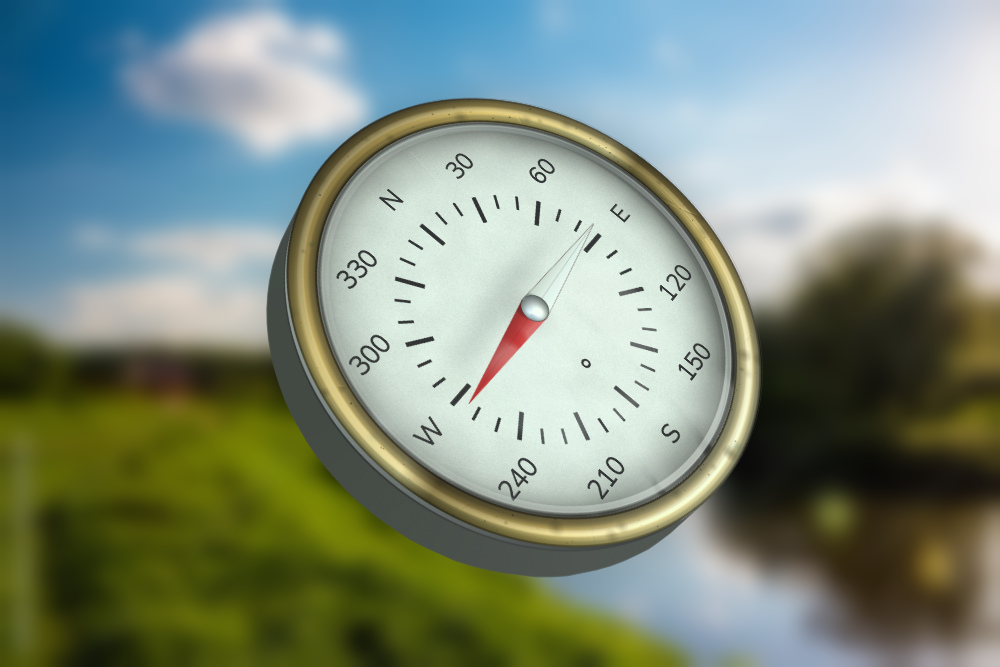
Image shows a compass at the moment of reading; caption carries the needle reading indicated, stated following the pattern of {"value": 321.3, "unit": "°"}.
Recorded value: {"value": 265, "unit": "°"}
